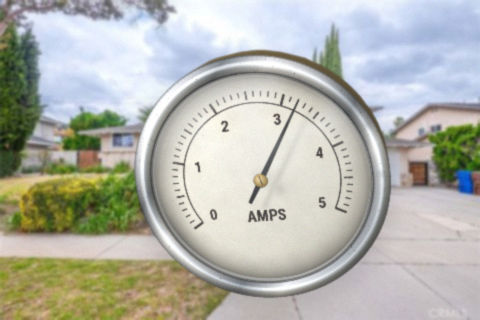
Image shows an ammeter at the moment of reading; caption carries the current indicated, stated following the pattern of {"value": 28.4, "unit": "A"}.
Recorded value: {"value": 3.2, "unit": "A"}
